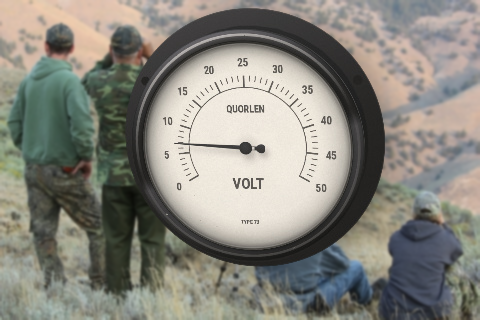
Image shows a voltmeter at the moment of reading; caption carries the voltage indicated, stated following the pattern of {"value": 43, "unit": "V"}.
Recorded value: {"value": 7, "unit": "V"}
